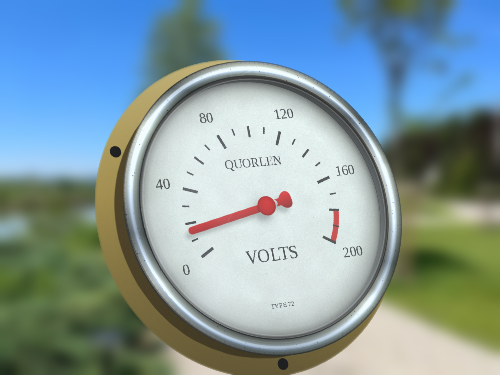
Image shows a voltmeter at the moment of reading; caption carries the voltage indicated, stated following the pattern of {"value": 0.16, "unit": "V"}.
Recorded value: {"value": 15, "unit": "V"}
